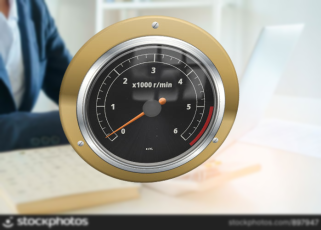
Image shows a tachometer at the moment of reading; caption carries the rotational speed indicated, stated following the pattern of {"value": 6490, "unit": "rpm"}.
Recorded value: {"value": 200, "unit": "rpm"}
